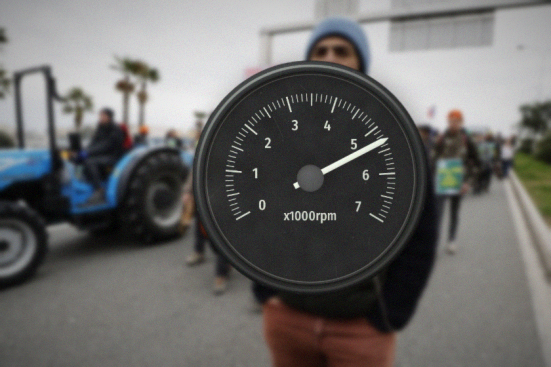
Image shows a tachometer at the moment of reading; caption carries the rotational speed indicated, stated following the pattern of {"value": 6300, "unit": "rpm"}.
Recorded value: {"value": 5300, "unit": "rpm"}
